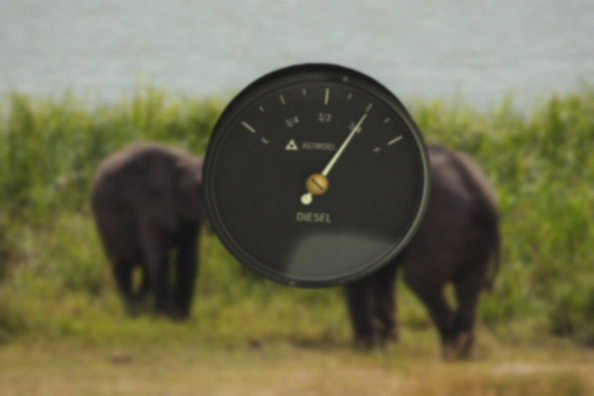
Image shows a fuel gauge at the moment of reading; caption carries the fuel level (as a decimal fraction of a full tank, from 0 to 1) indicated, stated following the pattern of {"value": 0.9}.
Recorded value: {"value": 0.75}
